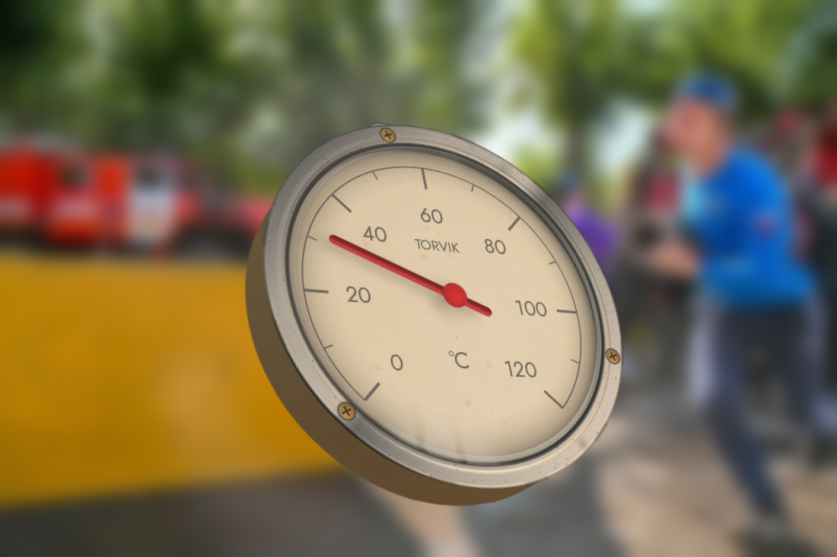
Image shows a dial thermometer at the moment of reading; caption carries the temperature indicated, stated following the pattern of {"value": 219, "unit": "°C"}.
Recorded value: {"value": 30, "unit": "°C"}
